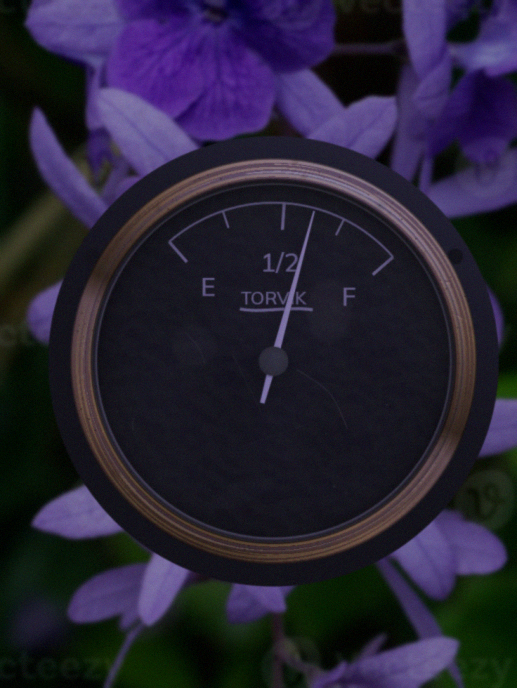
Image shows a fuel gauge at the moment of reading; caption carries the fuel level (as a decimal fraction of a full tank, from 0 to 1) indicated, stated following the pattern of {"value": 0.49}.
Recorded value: {"value": 0.625}
